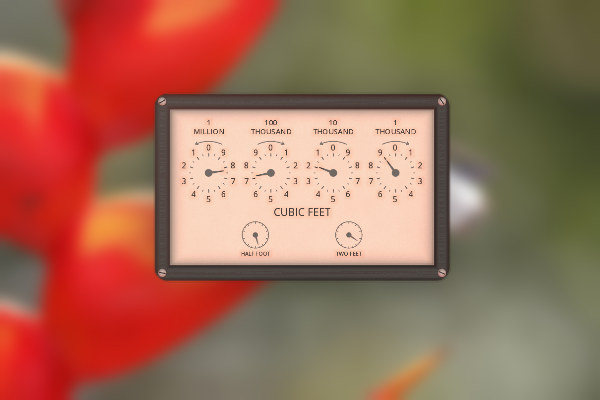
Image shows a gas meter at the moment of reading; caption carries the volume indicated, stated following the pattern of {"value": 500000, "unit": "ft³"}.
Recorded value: {"value": 771900, "unit": "ft³"}
